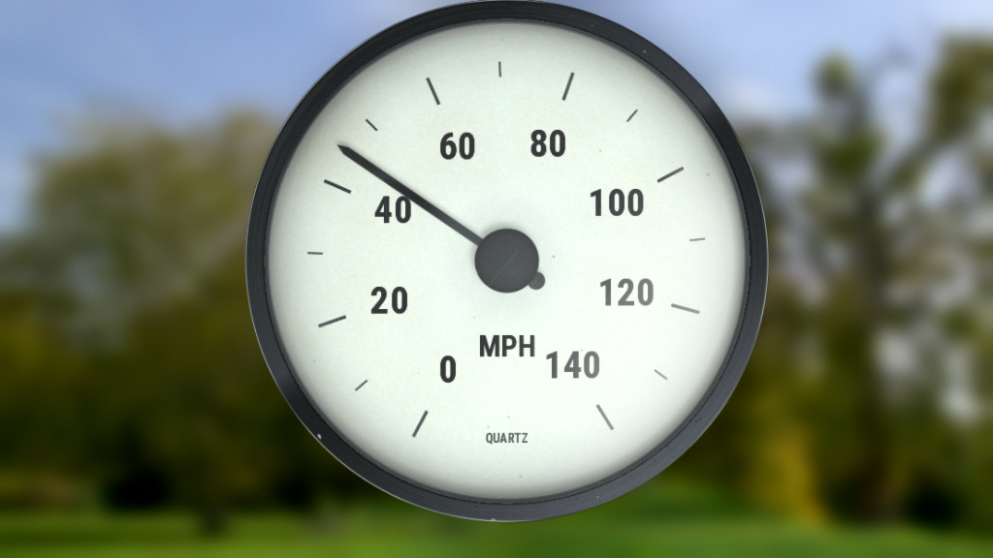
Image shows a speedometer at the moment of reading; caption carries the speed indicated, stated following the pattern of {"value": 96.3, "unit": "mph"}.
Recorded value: {"value": 45, "unit": "mph"}
